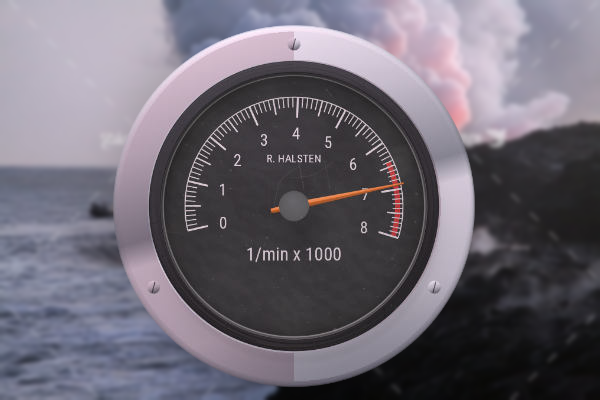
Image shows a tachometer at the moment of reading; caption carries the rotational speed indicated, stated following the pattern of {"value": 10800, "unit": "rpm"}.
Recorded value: {"value": 6900, "unit": "rpm"}
